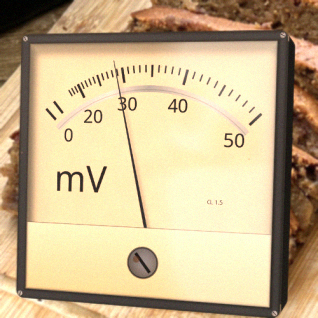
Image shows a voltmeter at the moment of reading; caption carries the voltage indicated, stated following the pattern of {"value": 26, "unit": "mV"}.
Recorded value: {"value": 29, "unit": "mV"}
